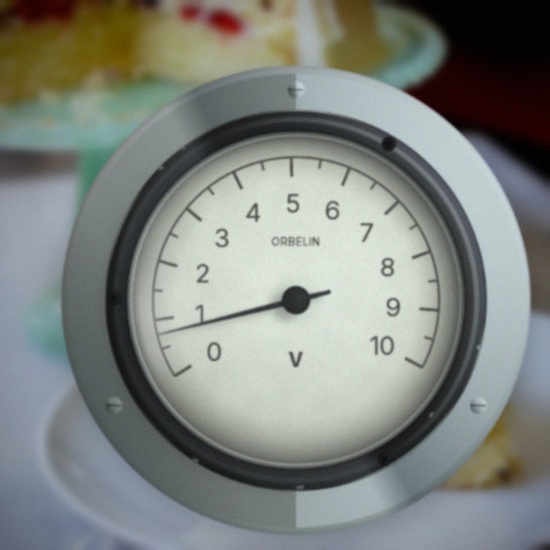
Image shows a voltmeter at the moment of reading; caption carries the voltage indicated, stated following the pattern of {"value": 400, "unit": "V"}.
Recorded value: {"value": 0.75, "unit": "V"}
